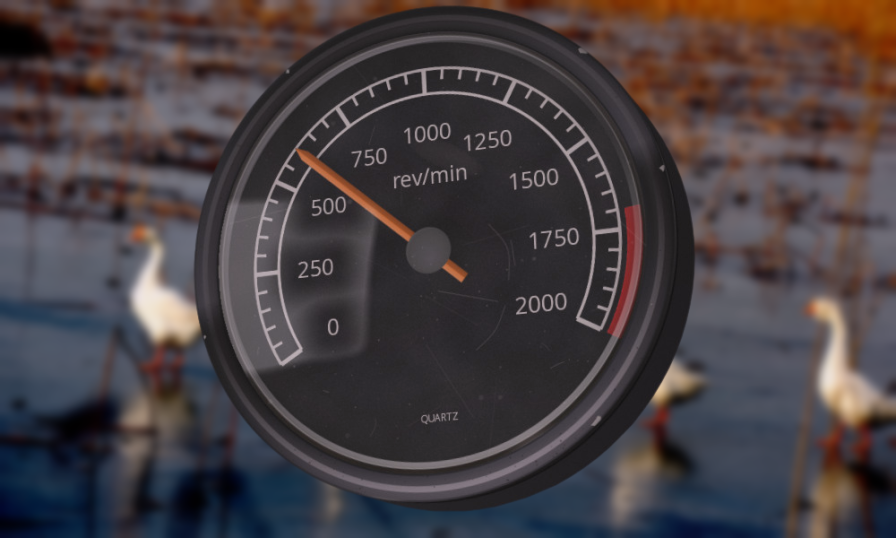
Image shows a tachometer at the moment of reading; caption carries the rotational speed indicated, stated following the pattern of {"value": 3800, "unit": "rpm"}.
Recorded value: {"value": 600, "unit": "rpm"}
